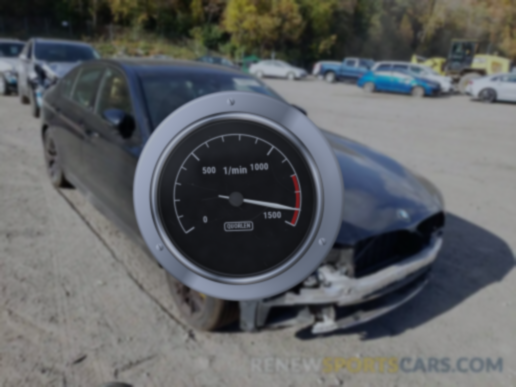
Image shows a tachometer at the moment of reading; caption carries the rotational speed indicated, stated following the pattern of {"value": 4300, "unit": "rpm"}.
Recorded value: {"value": 1400, "unit": "rpm"}
